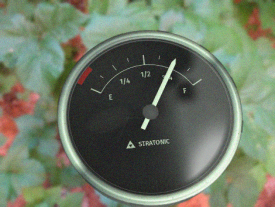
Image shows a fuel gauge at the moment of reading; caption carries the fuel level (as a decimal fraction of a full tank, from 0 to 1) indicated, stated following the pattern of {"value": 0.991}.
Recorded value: {"value": 0.75}
